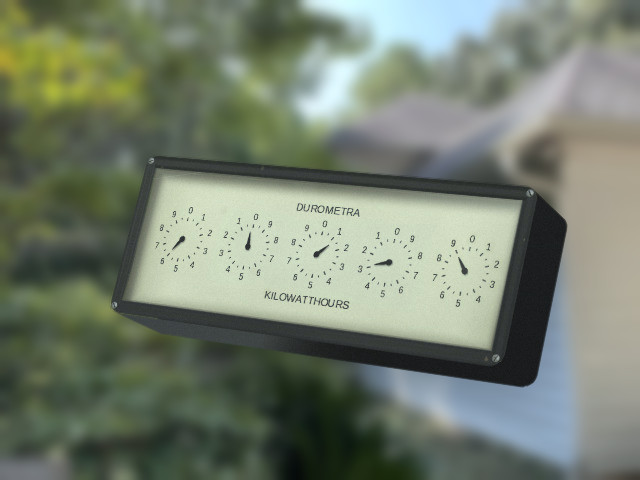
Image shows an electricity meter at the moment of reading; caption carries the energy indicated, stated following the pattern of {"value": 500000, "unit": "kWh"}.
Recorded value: {"value": 60129, "unit": "kWh"}
